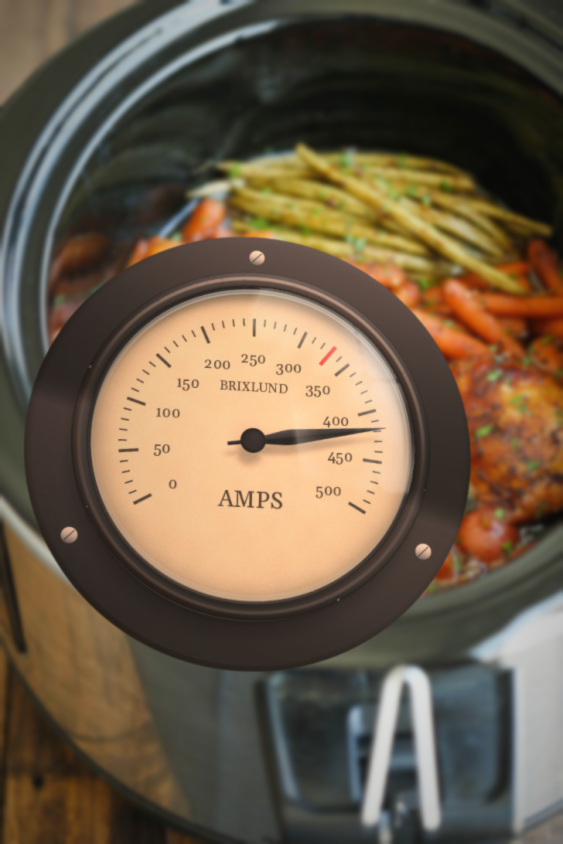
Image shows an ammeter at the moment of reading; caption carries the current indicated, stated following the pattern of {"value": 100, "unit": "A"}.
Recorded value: {"value": 420, "unit": "A"}
